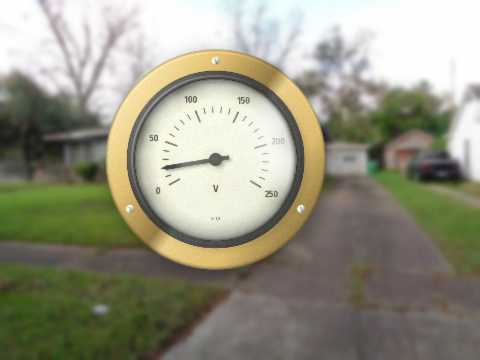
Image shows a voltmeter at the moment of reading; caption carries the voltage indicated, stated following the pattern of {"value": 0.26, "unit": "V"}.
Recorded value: {"value": 20, "unit": "V"}
